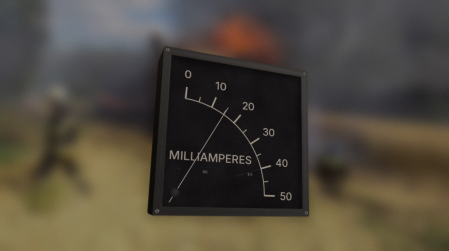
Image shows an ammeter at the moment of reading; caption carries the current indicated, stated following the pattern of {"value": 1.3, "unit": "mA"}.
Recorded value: {"value": 15, "unit": "mA"}
